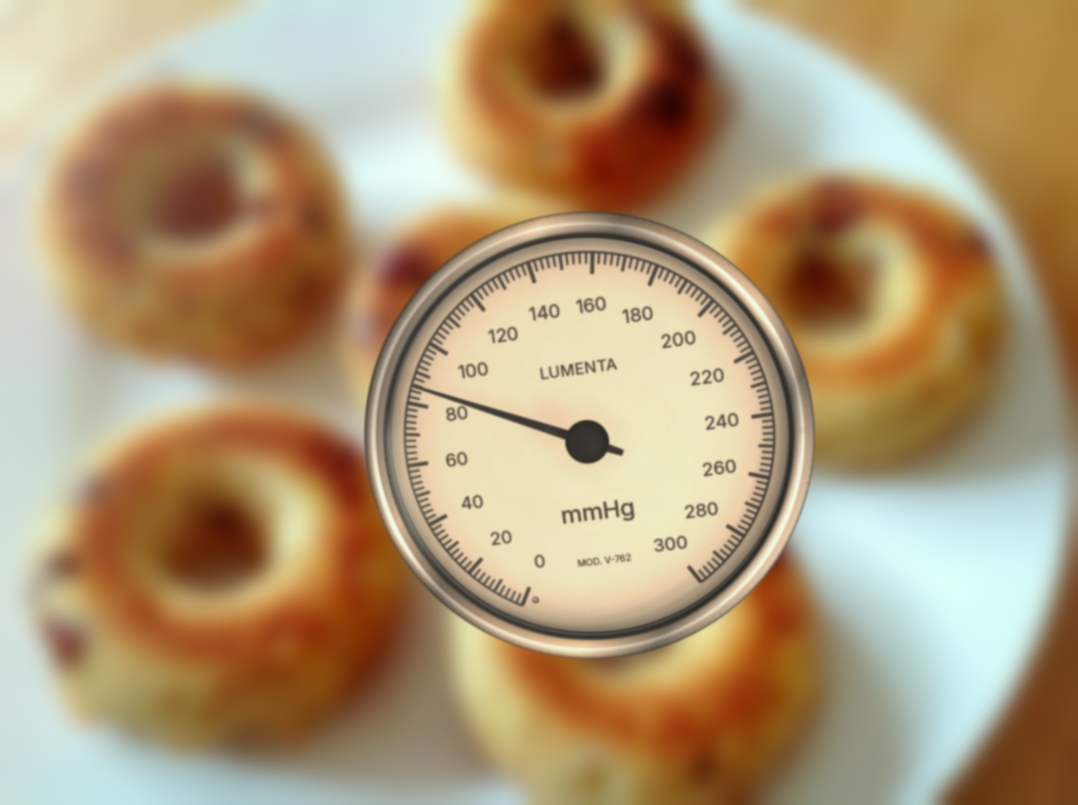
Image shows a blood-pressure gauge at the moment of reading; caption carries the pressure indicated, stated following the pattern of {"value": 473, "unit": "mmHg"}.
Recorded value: {"value": 86, "unit": "mmHg"}
